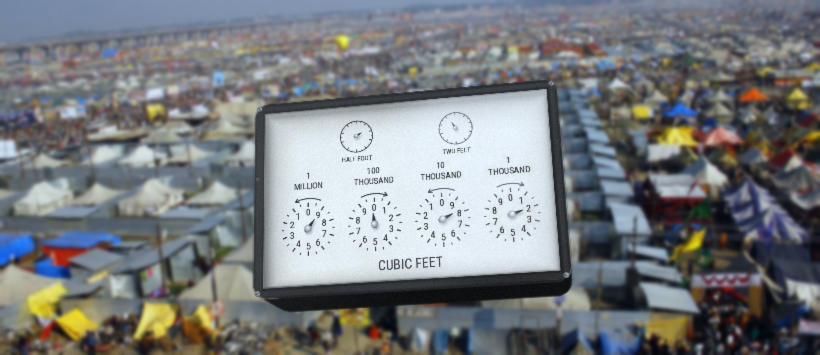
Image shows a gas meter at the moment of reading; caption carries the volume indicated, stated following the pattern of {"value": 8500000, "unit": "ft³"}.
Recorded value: {"value": 898200, "unit": "ft³"}
